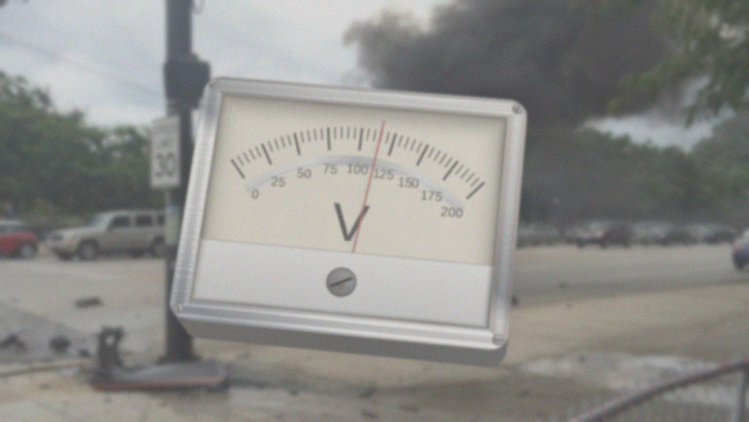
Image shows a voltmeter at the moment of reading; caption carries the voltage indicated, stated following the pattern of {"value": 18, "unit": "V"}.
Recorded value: {"value": 115, "unit": "V"}
